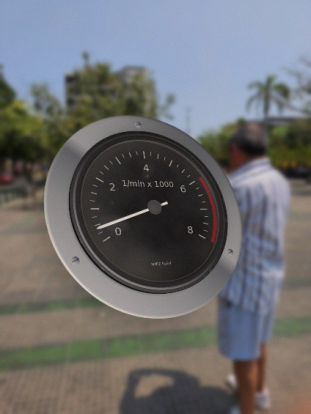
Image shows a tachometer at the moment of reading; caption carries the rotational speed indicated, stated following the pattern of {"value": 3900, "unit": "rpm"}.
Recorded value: {"value": 375, "unit": "rpm"}
